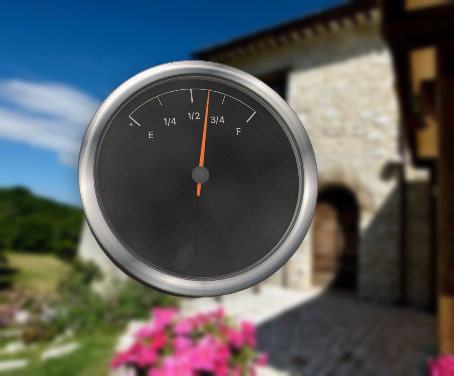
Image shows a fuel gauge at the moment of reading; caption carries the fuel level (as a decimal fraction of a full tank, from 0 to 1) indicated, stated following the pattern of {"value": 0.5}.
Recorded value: {"value": 0.625}
